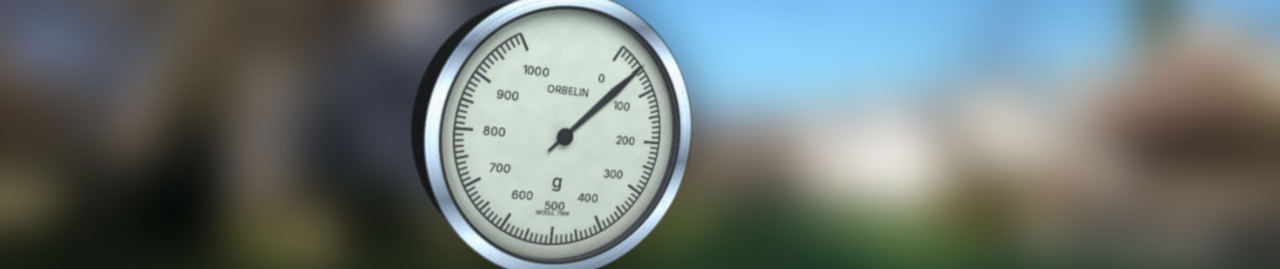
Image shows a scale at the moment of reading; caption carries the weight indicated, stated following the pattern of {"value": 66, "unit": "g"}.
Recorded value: {"value": 50, "unit": "g"}
